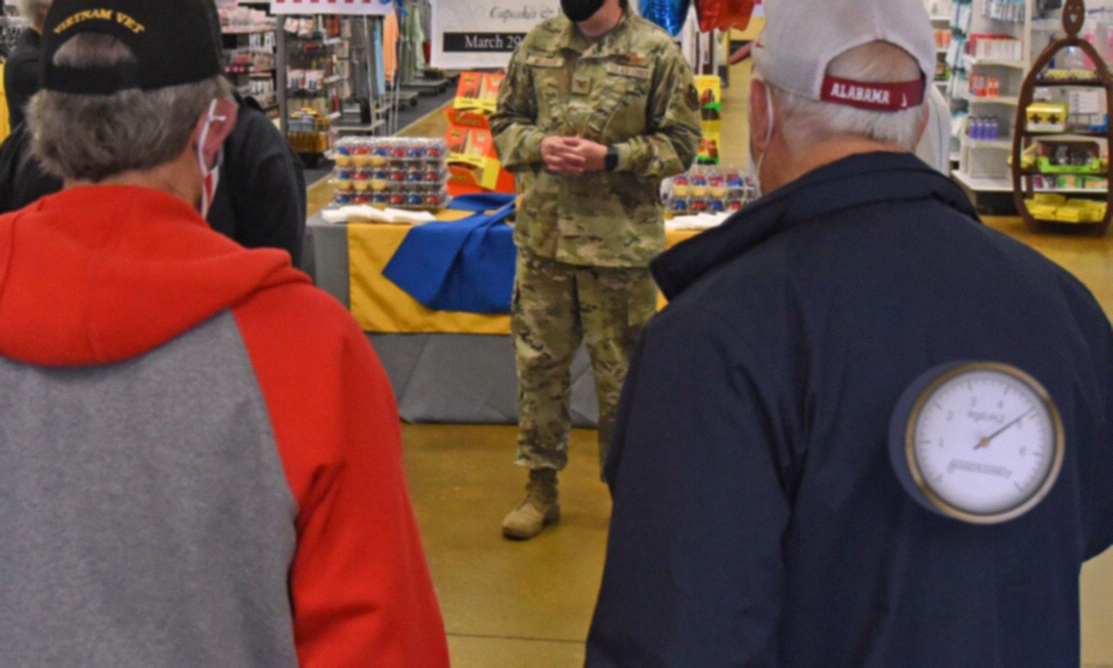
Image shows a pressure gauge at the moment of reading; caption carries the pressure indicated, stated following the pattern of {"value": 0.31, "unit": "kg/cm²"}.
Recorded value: {"value": 4.8, "unit": "kg/cm²"}
